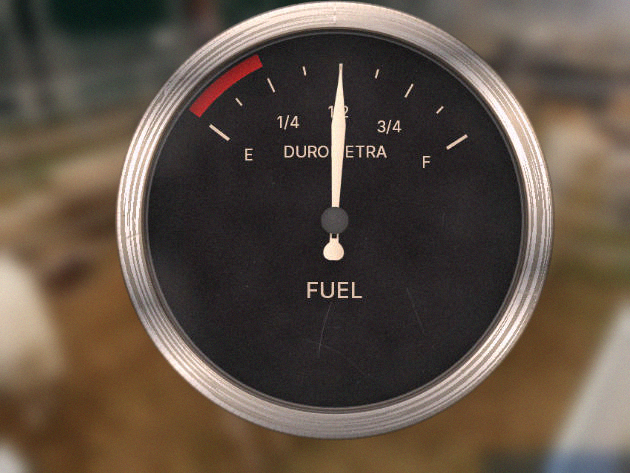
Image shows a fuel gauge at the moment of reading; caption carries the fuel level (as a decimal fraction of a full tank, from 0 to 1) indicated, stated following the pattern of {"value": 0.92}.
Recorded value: {"value": 0.5}
